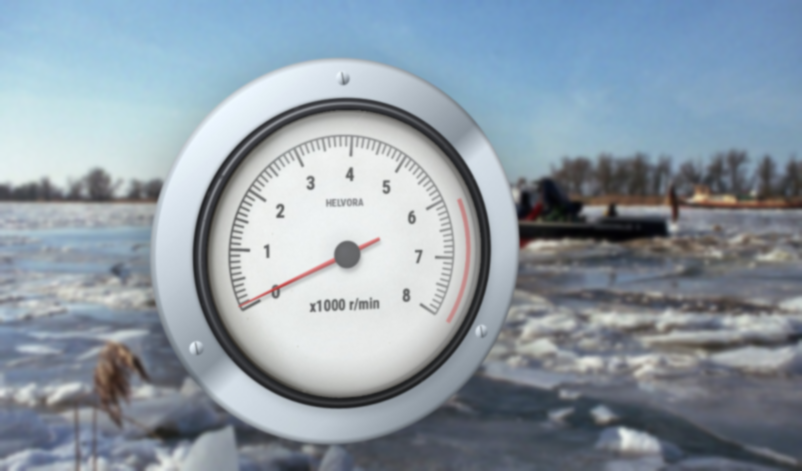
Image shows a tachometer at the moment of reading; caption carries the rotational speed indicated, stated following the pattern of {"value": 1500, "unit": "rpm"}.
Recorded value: {"value": 100, "unit": "rpm"}
